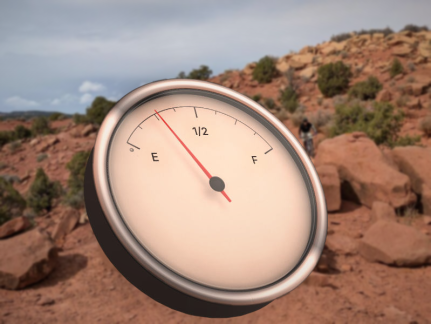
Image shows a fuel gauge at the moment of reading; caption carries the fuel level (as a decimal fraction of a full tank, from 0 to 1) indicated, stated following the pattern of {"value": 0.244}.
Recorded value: {"value": 0.25}
